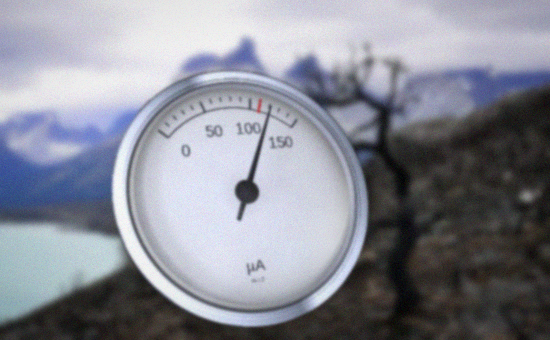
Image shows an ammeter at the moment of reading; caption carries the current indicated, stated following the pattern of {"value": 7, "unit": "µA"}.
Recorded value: {"value": 120, "unit": "µA"}
